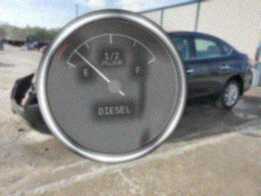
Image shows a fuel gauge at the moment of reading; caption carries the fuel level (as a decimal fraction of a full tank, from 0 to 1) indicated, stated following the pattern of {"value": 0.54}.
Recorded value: {"value": 0.125}
